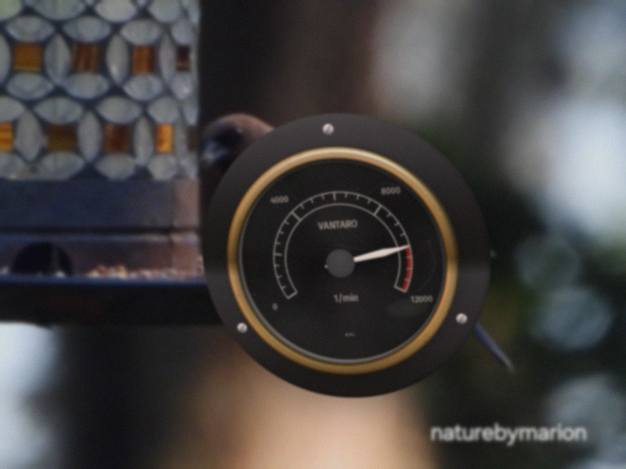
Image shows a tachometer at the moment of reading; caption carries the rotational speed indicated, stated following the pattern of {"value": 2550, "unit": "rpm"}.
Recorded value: {"value": 10000, "unit": "rpm"}
